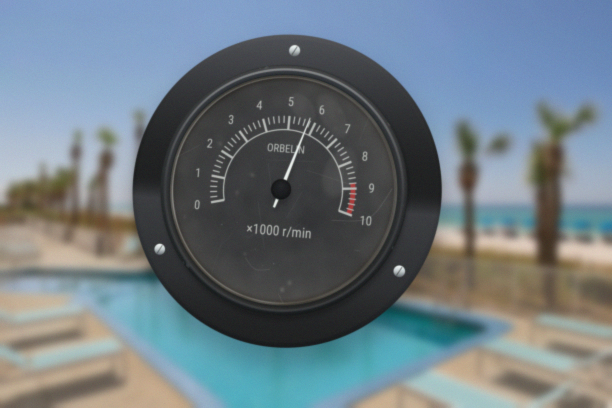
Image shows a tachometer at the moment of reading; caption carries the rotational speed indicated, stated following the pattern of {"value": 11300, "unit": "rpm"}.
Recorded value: {"value": 5800, "unit": "rpm"}
